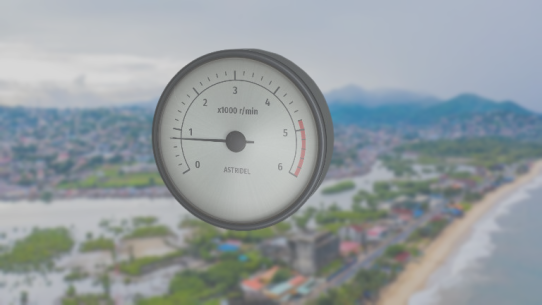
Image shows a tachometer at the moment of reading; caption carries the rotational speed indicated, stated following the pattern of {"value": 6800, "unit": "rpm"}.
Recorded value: {"value": 800, "unit": "rpm"}
